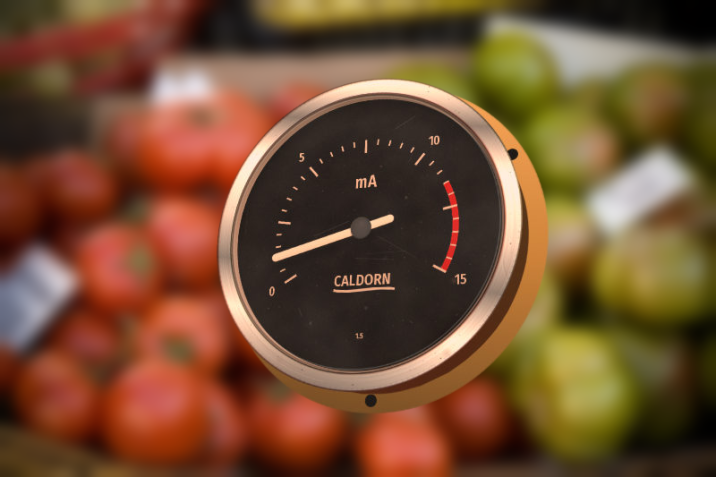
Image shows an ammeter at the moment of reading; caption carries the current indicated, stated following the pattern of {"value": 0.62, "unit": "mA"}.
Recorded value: {"value": 1, "unit": "mA"}
